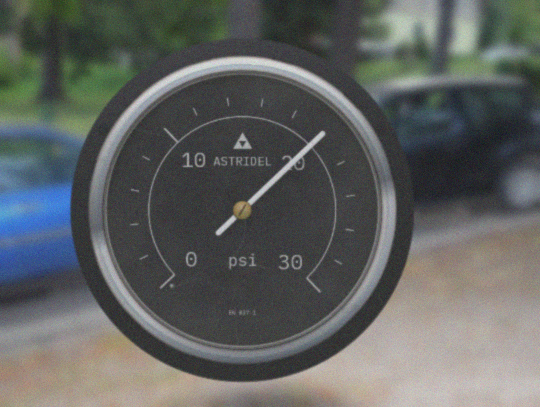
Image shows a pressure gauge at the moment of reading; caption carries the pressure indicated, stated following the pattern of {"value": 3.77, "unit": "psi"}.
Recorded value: {"value": 20, "unit": "psi"}
